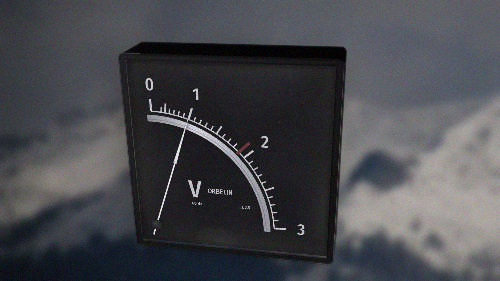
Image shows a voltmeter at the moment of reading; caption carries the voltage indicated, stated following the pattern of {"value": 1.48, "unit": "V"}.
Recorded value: {"value": 1, "unit": "V"}
